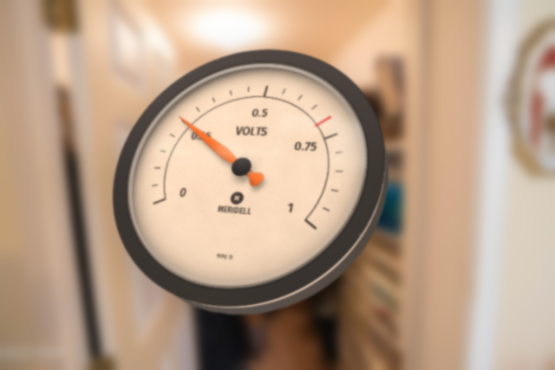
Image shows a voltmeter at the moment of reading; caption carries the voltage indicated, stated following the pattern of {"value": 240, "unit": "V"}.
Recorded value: {"value": 0.25, "unit": "V"}
